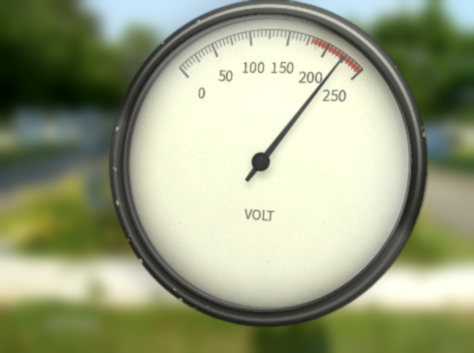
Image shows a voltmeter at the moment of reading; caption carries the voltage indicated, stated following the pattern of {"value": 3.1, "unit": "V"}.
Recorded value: {"value": 225, "unit": "V"}
